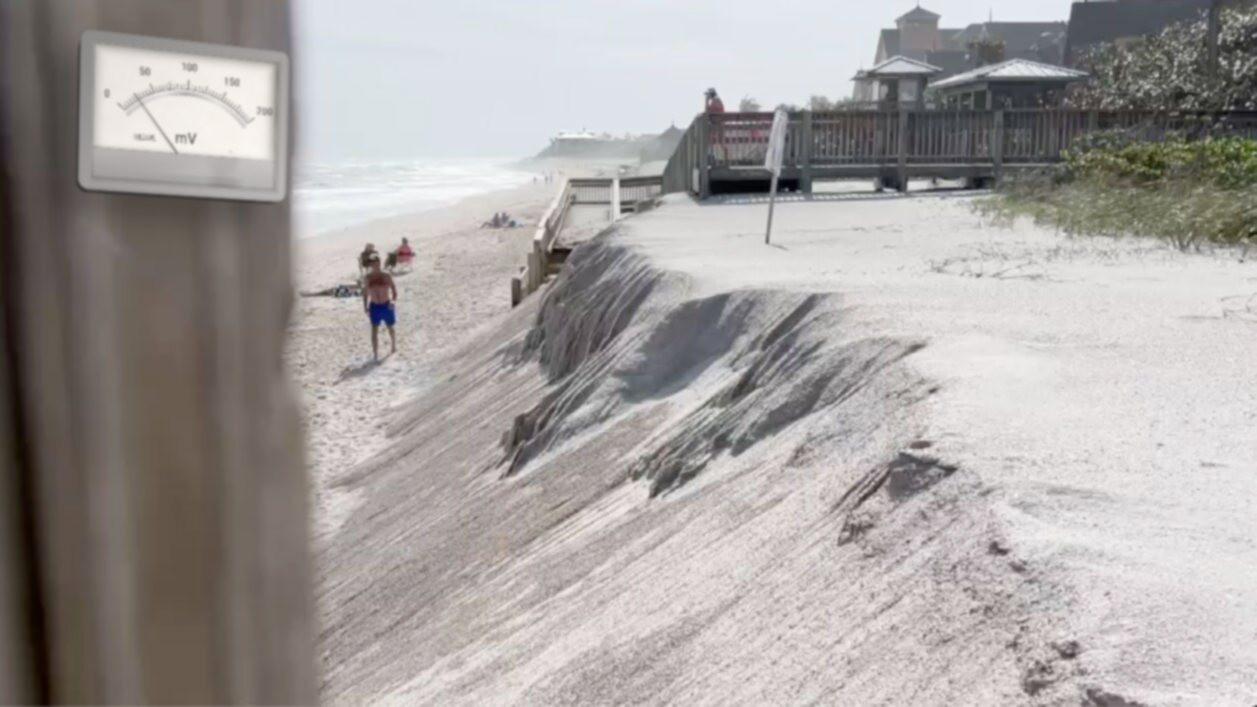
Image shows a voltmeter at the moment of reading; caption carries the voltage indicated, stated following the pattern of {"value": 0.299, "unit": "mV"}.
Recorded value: {"value": 25, "unit": "mV"}
